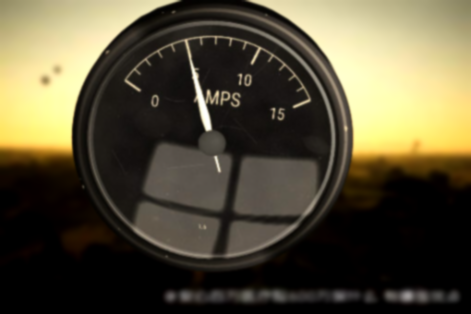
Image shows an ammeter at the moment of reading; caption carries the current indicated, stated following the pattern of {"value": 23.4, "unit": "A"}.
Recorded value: {"value": 5, "unit": "A"}
